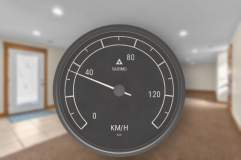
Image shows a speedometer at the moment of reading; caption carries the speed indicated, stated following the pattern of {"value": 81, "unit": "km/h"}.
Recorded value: {"value": 35, "unit": "km/h"}
